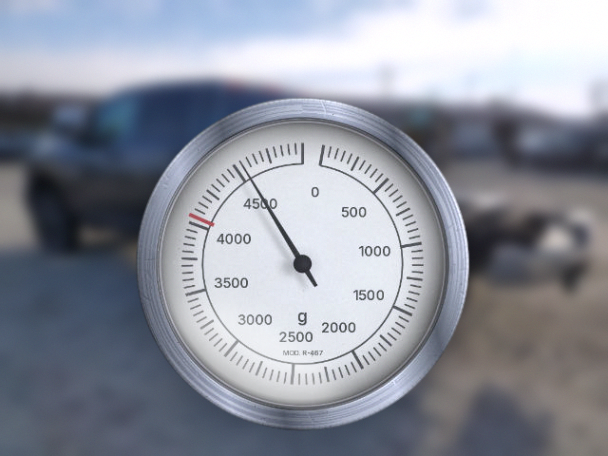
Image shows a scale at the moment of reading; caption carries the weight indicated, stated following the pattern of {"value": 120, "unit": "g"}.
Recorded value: {"value": 4550, "unit": "g"}
